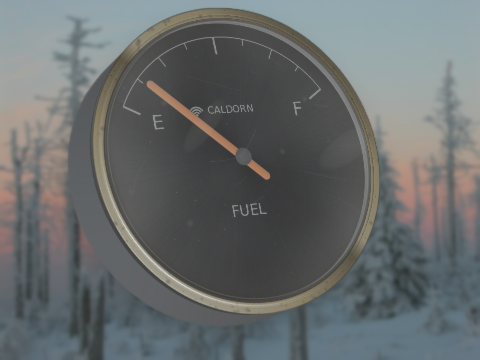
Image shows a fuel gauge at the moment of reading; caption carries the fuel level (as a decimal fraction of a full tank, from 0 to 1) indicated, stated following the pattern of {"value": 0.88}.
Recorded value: {"value": 0.125}
